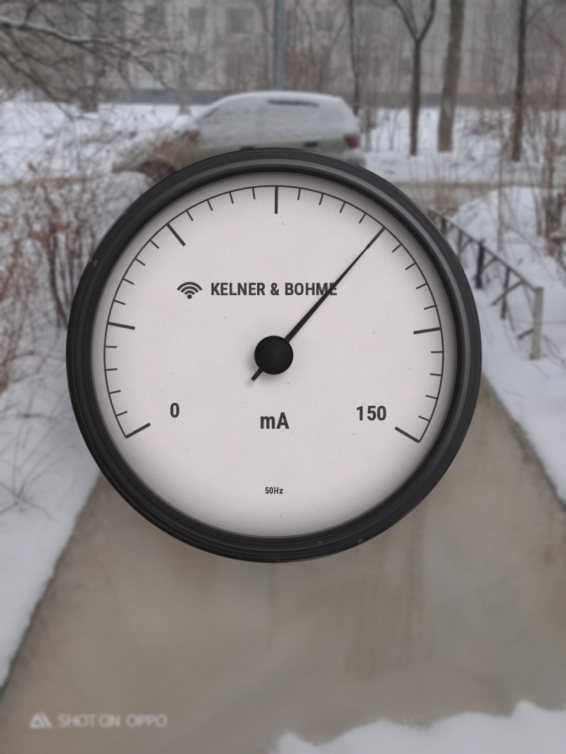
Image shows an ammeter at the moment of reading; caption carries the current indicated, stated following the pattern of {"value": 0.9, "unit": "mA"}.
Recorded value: {"value": 100, "unit": "mA"}
